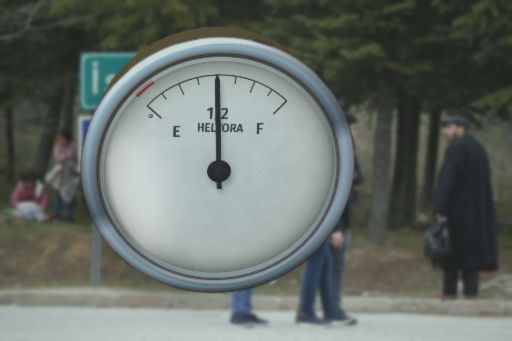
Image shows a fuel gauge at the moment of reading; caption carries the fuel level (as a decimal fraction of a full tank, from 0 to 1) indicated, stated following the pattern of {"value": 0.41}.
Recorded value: {"value": 0.5}
